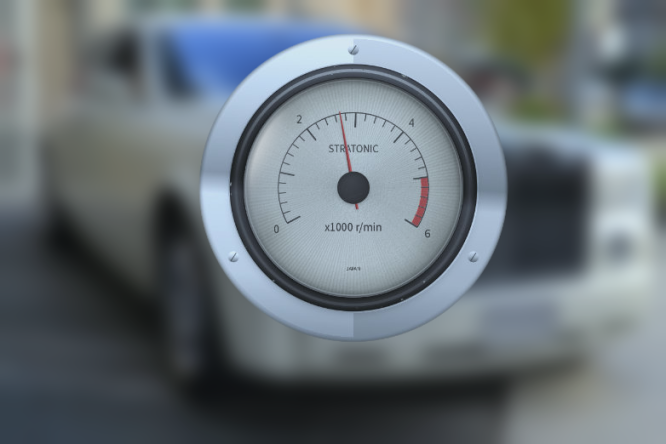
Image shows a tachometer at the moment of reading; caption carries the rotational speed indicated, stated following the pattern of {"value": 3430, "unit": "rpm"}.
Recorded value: {"value": 2700, "unit": "rpm"}
